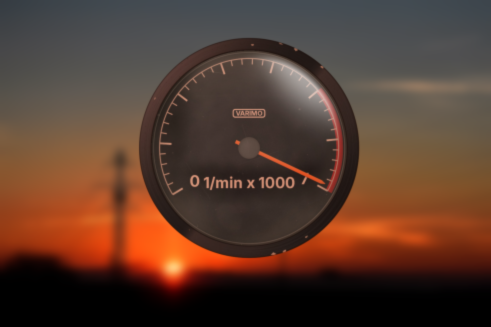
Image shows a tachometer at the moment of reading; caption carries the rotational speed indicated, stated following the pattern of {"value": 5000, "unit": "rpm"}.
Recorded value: {"value": 6900, "unit": "rpm"}
